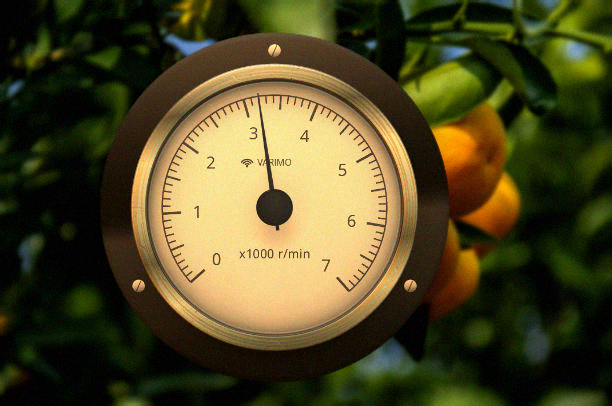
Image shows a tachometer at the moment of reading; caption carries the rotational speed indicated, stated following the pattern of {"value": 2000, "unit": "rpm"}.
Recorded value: {"value": 3200, "unit": "rpm"}
